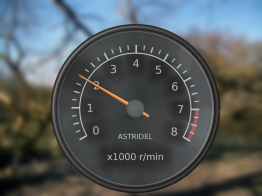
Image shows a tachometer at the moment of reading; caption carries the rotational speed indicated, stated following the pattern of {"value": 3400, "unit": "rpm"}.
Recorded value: {"value": 2000, "unit": "rpm"}
